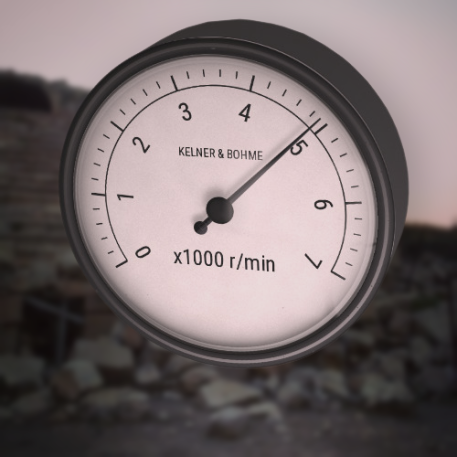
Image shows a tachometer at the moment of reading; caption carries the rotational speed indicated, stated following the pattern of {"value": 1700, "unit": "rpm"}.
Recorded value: {"value": 4900, "unit": "rpm"}
